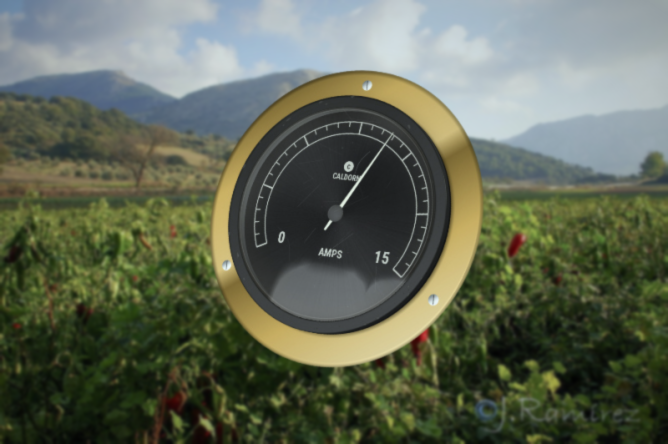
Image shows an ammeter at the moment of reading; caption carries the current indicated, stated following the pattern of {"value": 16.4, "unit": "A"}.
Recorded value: {"value": 9, "unit": "A"}
